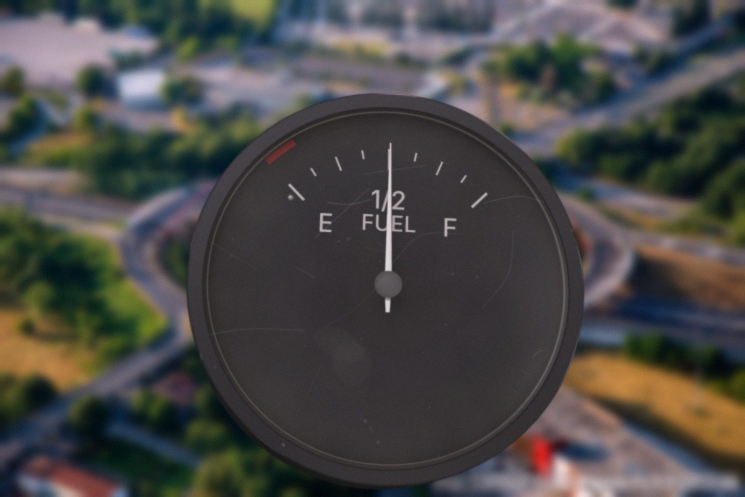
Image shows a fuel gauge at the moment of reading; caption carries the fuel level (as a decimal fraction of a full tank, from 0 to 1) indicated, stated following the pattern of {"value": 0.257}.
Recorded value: {"value": 0.5}
